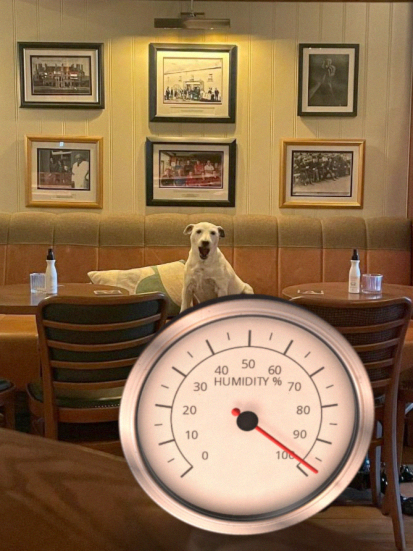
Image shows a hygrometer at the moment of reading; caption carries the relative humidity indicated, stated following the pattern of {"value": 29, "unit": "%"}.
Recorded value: {"value": 97.5, "unit": "%"}
